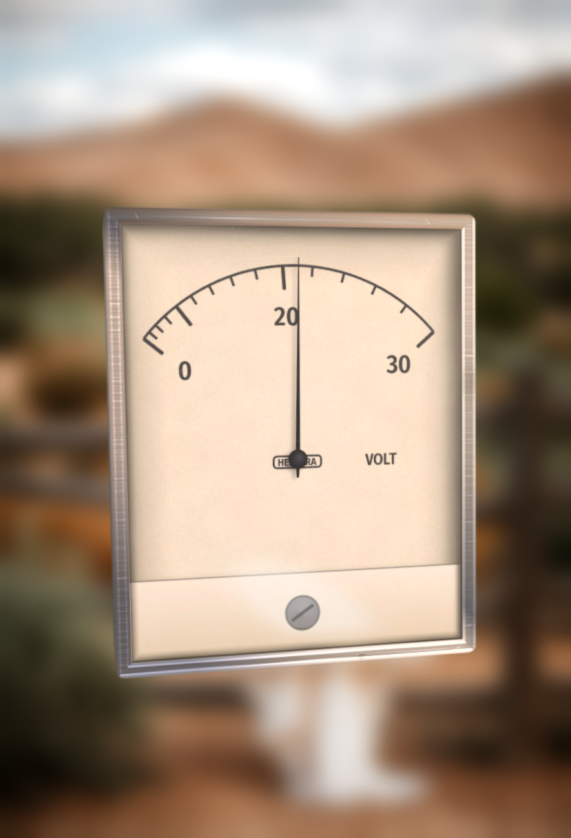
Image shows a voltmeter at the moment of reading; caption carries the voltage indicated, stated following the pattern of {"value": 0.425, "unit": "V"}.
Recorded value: {"value": 21, "unit": "V"}
